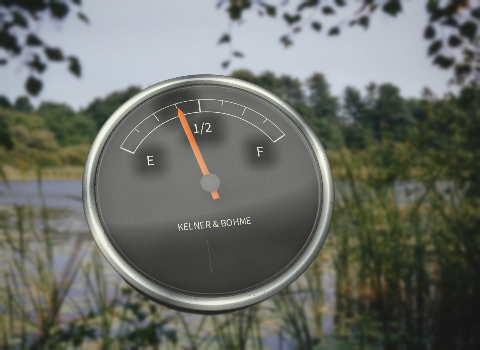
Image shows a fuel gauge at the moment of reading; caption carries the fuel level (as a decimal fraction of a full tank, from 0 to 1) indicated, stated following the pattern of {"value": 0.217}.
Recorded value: {"value": 0.375}
